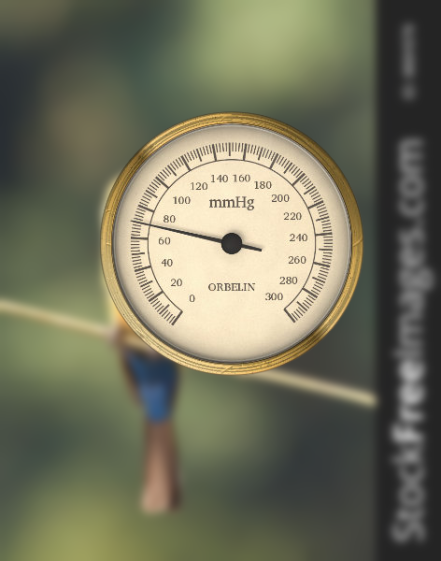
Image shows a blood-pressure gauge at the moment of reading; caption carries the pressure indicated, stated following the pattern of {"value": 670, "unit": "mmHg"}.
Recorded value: {"value": 70, "unit": "mmHg"}
